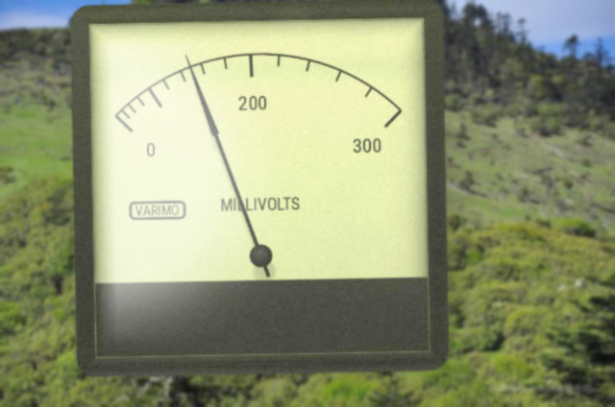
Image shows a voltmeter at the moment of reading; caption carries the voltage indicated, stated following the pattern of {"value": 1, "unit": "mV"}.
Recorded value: {"value": 150, "unit": "mV"}
